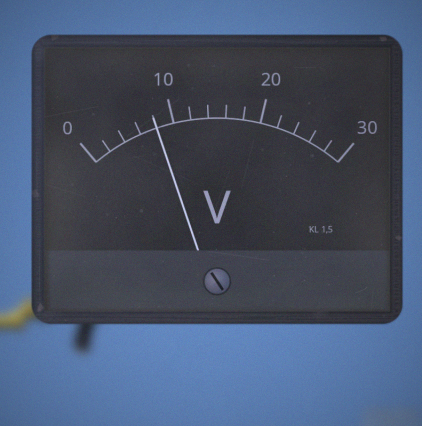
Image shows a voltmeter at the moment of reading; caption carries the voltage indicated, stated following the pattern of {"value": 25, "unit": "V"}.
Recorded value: {"value": 8, "unit": "V"}
